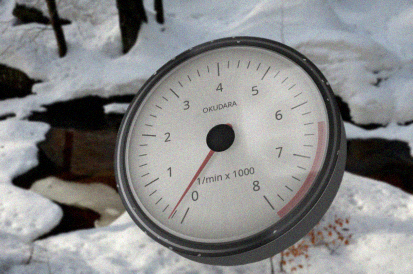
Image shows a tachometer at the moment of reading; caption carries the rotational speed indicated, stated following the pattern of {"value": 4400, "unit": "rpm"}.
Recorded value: {"value": 200, "unit": "rpm"}
